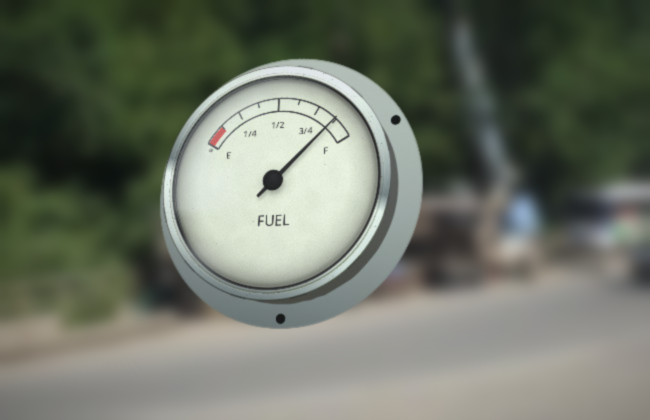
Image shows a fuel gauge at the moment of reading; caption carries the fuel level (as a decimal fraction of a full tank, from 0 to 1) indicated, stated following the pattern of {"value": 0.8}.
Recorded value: {"value": 0.875}
